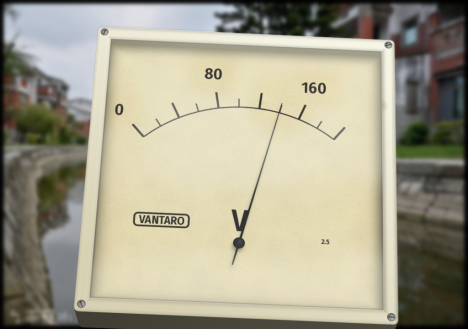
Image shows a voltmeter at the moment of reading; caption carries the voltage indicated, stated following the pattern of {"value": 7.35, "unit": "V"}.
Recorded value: {"value": 140, "unit": "V"}
